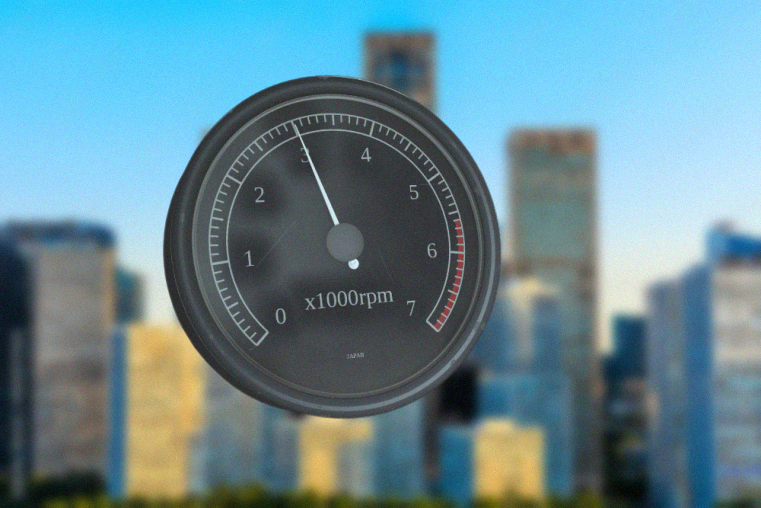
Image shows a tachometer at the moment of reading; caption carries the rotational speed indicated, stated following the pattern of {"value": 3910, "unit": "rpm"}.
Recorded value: {"value": 3000, "unit": "rpm"}
